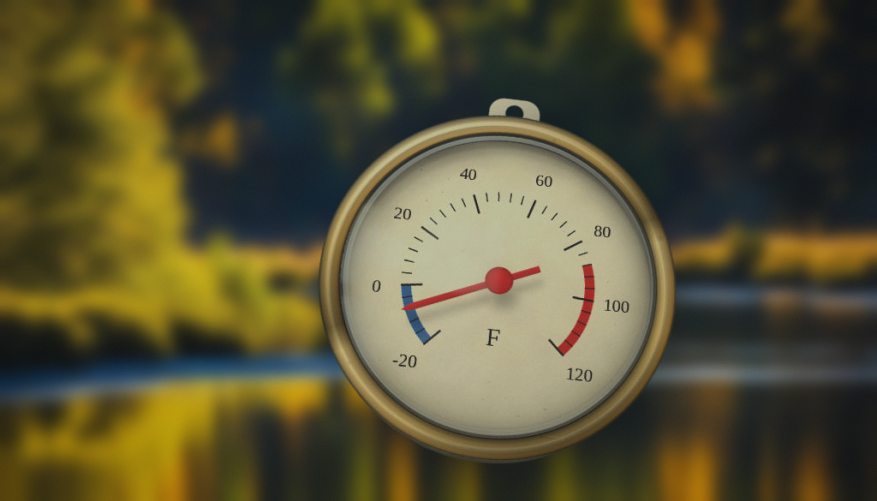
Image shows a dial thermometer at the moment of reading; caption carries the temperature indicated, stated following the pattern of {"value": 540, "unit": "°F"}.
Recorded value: {"value": -8, "unit": "°F"}
